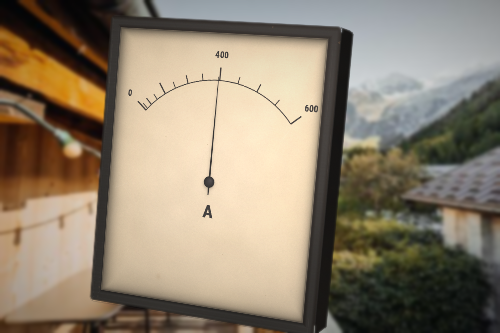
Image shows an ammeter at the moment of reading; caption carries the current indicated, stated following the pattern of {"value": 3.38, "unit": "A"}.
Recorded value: {"value": 400, "unit": "A"}
